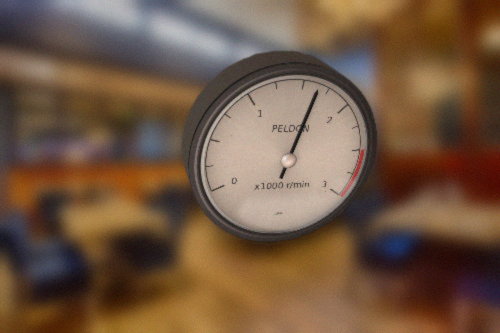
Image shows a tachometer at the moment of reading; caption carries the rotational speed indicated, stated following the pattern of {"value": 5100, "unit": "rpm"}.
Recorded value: {"value": 1625, "unit": "rpm"}
